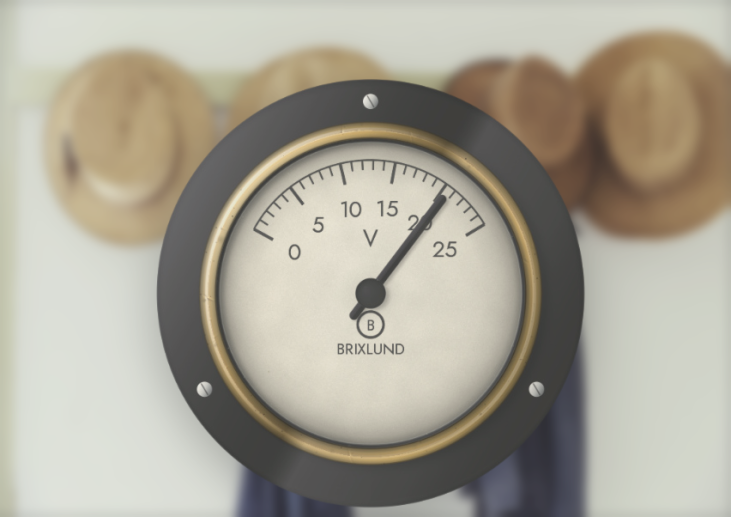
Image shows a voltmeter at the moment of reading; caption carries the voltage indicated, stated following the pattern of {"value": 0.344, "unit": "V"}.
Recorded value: {"value": 20.5, "unit": "V"}
